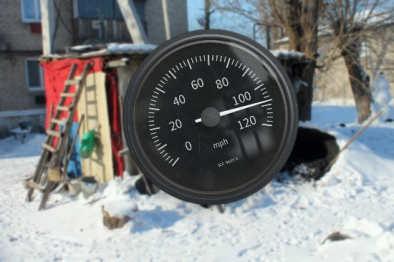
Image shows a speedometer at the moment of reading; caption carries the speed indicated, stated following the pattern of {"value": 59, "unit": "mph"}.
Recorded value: {"value": 108, "unit": "mph"}
